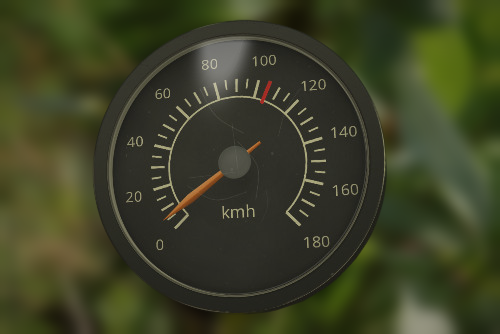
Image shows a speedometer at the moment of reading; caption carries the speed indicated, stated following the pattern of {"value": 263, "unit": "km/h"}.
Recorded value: {"value": 5, "unit": "km/h"}
